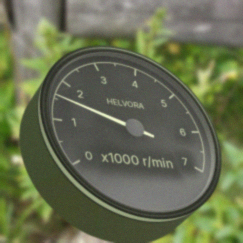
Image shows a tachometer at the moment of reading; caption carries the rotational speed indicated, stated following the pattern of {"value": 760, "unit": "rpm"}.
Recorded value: {"value": 1500, "unit": "rpm"}
